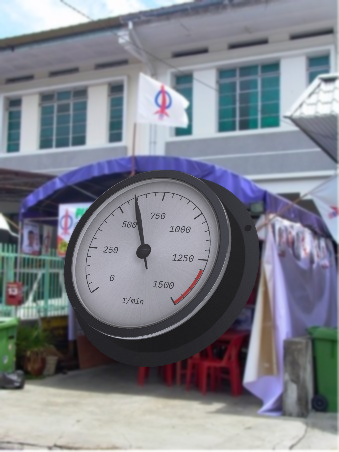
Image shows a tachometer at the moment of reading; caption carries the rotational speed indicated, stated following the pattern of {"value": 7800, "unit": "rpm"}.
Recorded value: {"value": 600, "unit": "rpm"}
